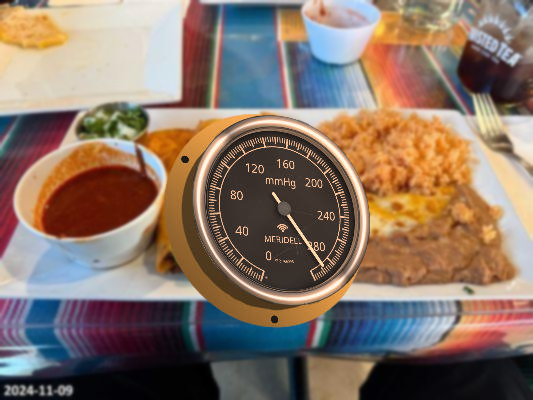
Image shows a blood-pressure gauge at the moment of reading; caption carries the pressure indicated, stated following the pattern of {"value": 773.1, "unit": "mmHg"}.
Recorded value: {"value": 290, "unit": "mmHg"}
